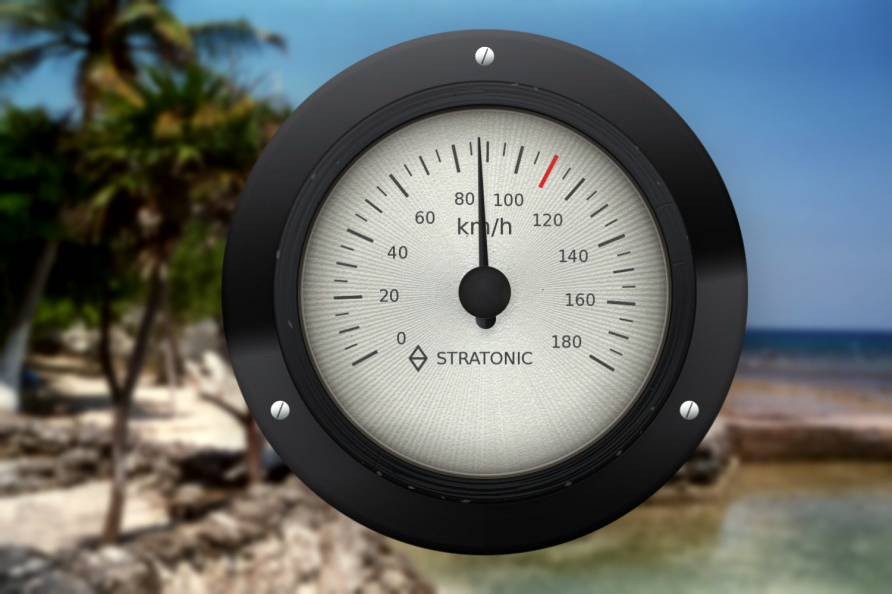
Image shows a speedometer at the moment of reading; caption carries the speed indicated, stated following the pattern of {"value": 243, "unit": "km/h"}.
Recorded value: {"value": 87.5, "unit": "km/h"}
